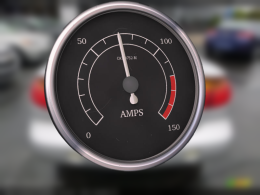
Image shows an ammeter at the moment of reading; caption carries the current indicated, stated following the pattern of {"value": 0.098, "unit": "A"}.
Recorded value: {"value": 70, "unit": "A"}
